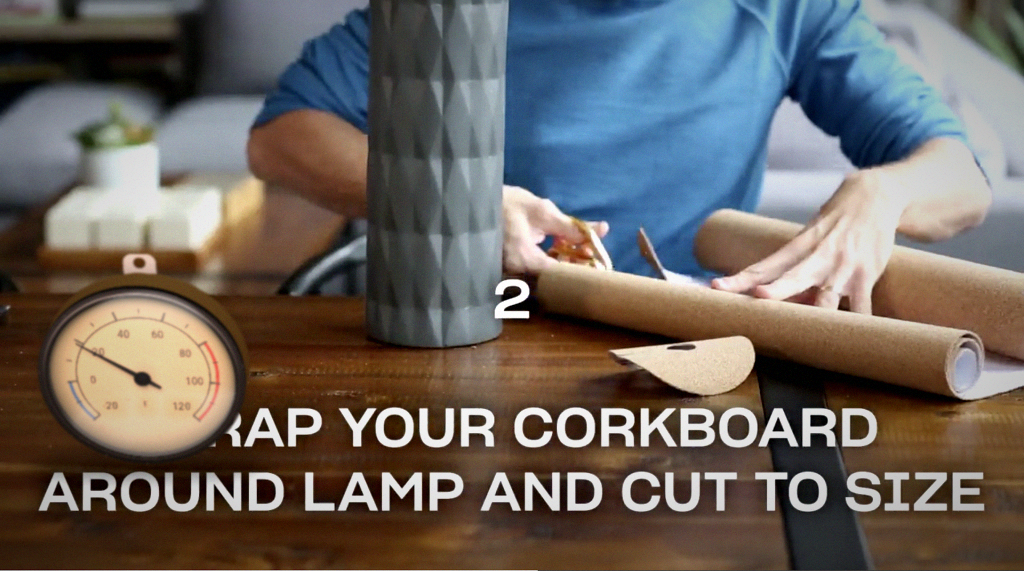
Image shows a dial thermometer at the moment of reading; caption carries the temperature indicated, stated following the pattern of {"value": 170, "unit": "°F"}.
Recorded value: {"value": 20, "unit": "°F"}
